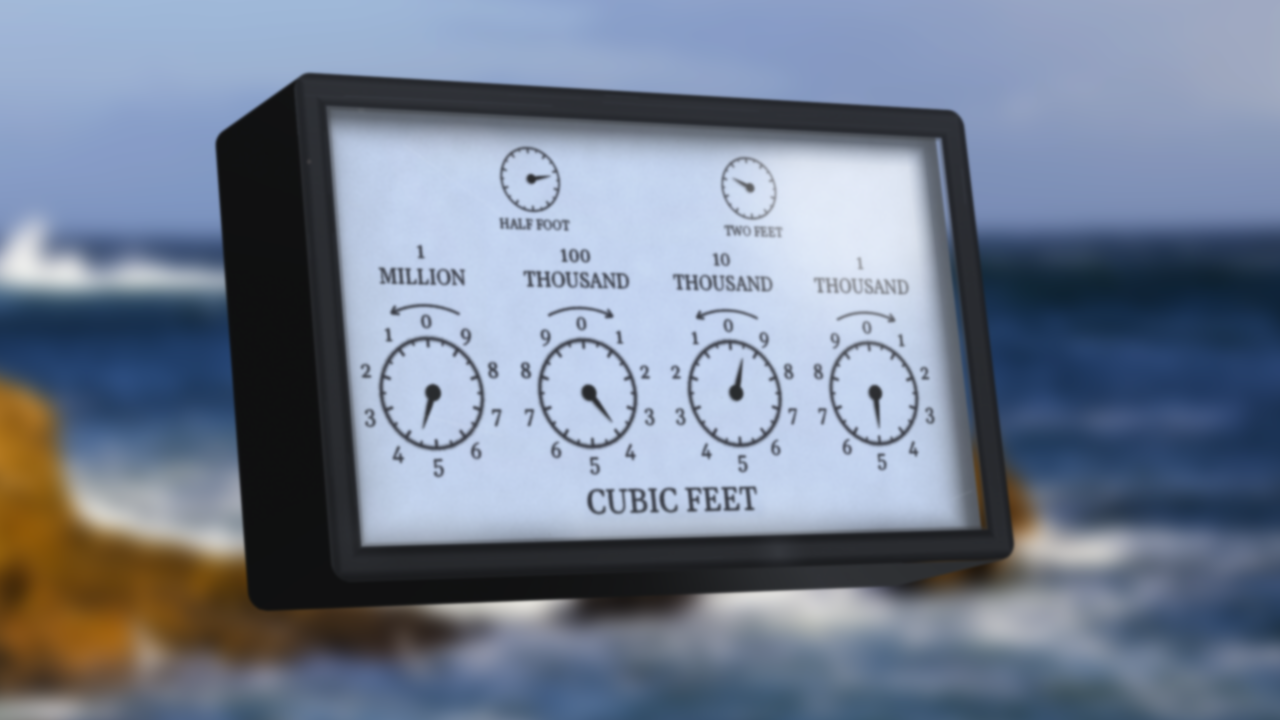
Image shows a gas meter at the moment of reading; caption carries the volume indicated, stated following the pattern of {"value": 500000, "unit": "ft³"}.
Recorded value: {"value": 439500, "unit": "ft³"}
